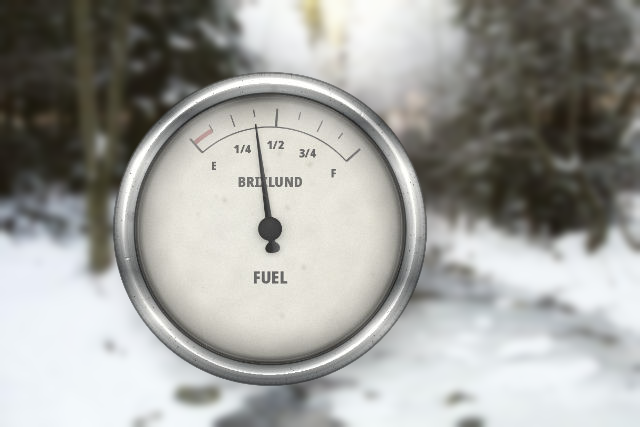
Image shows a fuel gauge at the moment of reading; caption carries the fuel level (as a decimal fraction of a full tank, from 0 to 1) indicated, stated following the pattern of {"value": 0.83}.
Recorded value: {"value": 0.375}
